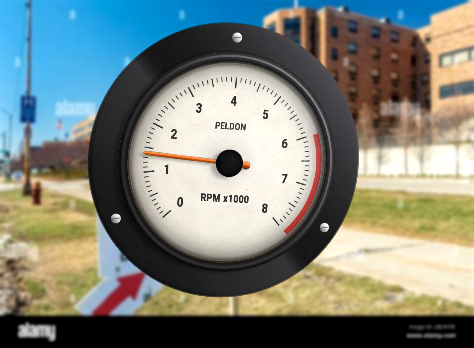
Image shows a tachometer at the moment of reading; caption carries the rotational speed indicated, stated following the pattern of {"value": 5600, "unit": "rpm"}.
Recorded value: {"value": 1400, "unit": "rpm"}
